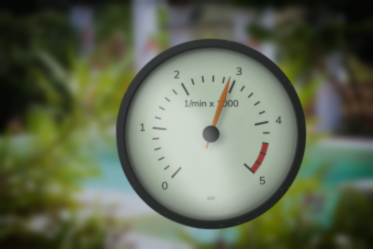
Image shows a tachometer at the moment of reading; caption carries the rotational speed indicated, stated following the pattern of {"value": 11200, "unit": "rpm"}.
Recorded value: {"value": 2900, "unit": "rpm"}
